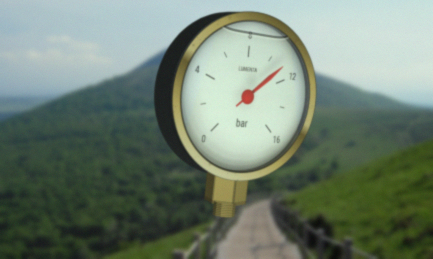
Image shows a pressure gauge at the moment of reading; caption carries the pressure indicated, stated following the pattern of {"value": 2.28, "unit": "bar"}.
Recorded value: {"value": 11, "unit": "bar"}
